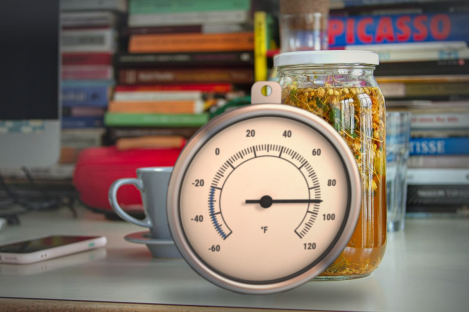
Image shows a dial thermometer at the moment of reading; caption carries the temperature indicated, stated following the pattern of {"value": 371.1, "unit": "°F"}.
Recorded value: {"value": 90, "unit": "°F"}
